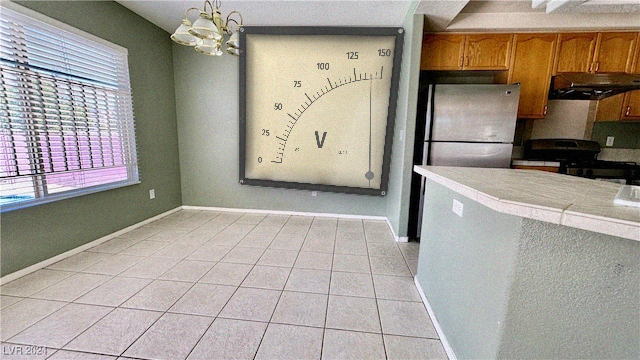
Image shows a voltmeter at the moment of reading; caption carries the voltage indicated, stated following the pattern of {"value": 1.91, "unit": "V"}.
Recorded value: {"value": 140, "unit": "V"}
